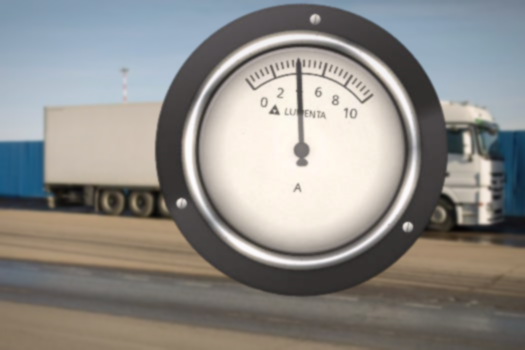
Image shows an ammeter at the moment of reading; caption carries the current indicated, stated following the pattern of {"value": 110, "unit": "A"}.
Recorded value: {"value": 4, "unit": "A"}
